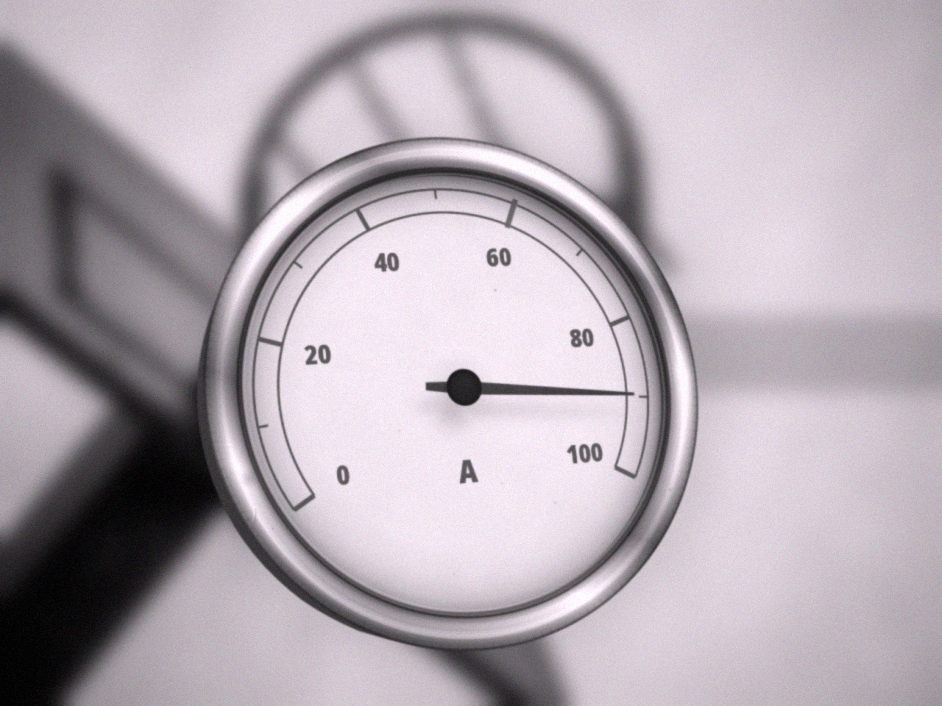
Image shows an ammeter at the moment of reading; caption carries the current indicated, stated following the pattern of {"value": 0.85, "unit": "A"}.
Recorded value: {"value": 90, "unit": "A"}
